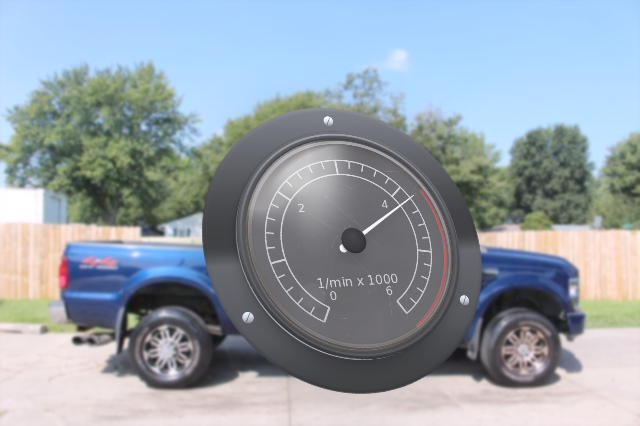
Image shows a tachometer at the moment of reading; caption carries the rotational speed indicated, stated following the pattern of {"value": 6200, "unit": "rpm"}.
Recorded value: {"value": 4200, "unit": "rpm"}
